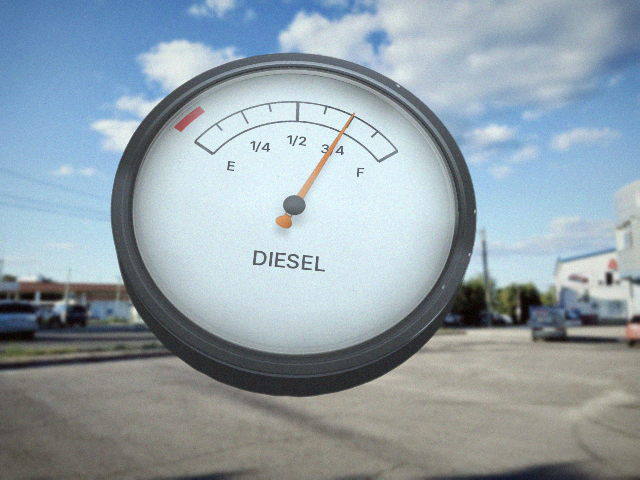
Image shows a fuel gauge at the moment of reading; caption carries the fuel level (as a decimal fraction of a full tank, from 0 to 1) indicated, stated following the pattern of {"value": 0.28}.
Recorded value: {"value": 0.75}
